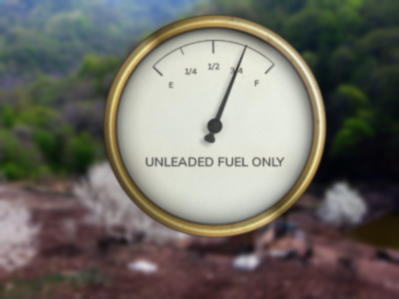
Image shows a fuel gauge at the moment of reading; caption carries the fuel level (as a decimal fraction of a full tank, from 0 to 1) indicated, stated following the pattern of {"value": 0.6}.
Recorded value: {"value": 0.75}
